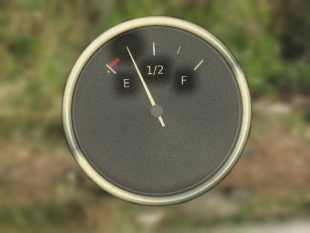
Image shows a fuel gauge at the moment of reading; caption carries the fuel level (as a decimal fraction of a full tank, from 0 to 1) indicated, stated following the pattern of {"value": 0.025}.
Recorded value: {"value": 0.25}
